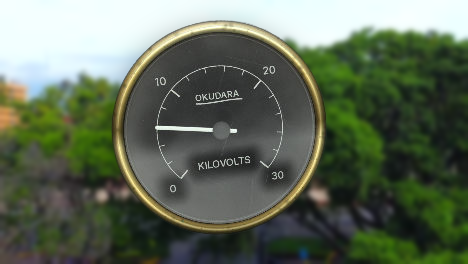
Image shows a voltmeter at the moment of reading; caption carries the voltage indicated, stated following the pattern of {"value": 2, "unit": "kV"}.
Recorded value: {"value": 6, "unit": "kV"}
